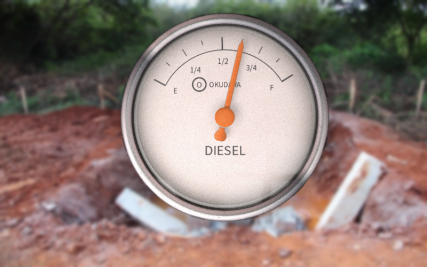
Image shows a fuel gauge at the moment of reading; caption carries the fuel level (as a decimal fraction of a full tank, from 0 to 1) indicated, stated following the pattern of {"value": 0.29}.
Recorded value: {"value": 0.625}
